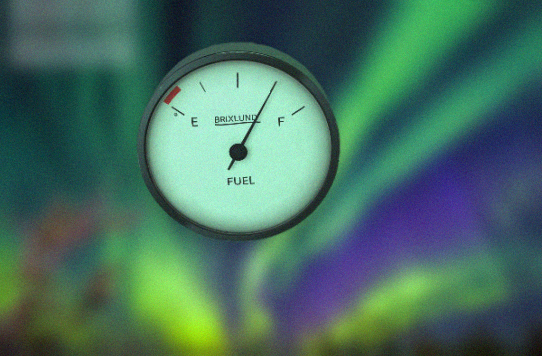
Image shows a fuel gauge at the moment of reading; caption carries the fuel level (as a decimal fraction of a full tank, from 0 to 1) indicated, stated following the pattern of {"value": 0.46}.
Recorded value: {"value": 0.75}
